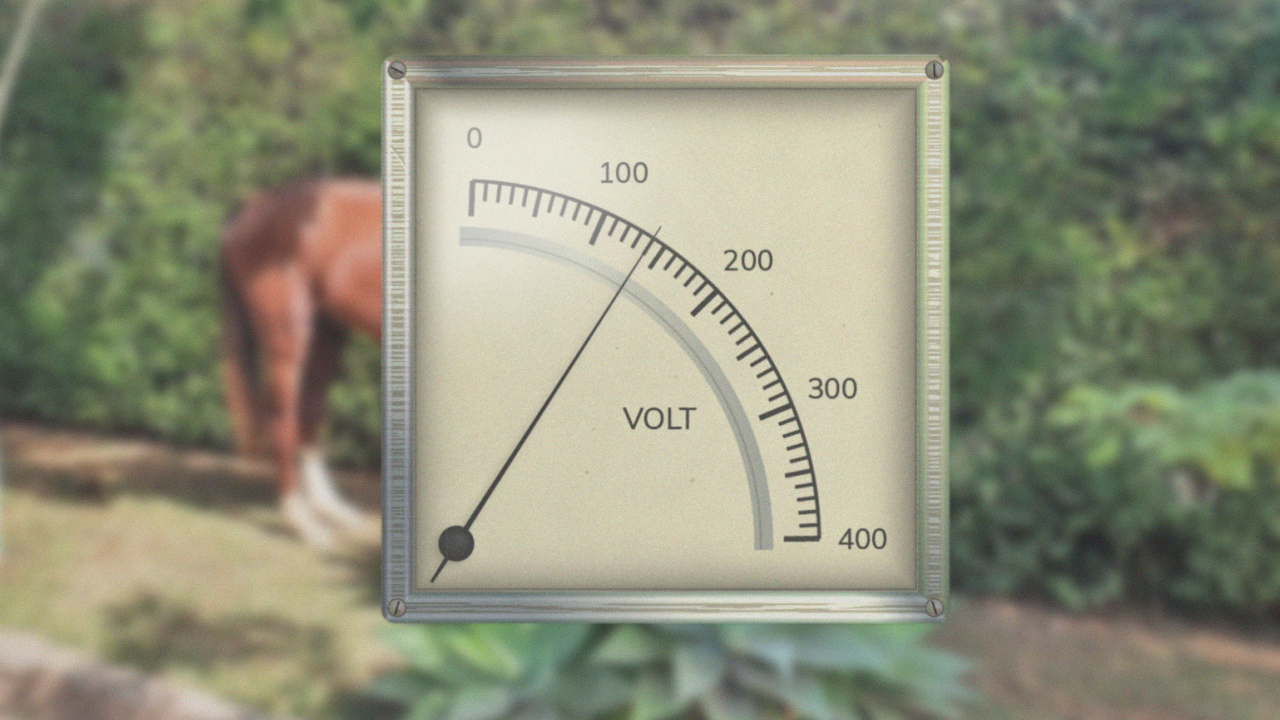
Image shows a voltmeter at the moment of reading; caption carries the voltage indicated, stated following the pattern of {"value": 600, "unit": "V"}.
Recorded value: {"value": 140, "unit": "V"}
